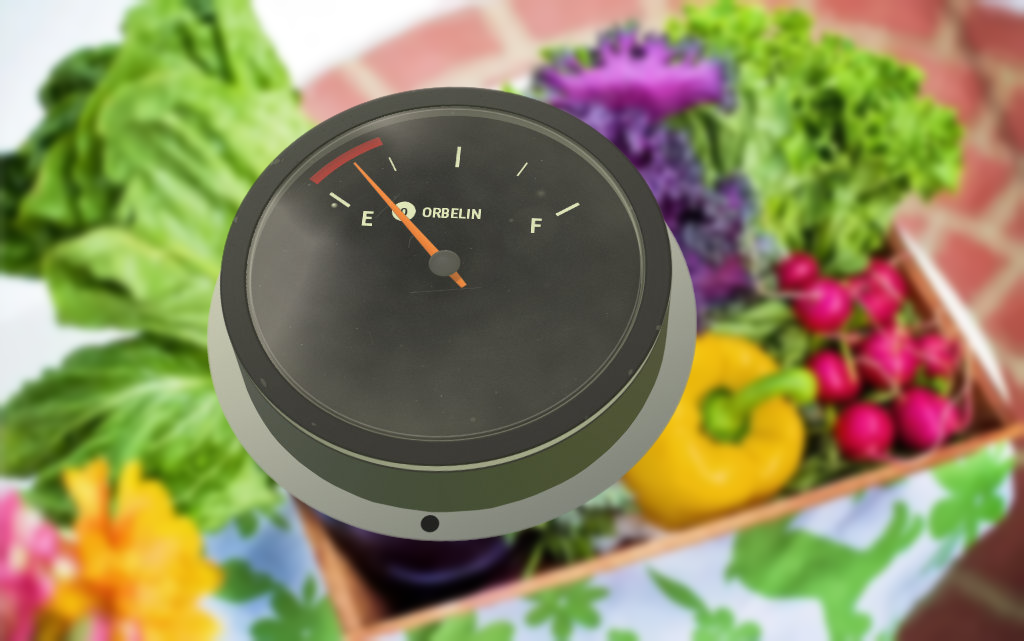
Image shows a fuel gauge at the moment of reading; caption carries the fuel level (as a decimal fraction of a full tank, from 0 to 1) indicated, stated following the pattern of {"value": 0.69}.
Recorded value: {"value": 0.125}
